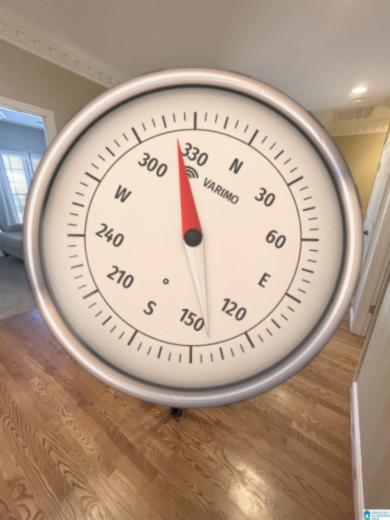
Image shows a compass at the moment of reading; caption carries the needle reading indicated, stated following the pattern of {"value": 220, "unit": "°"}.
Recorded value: {"value": 320, "unit": "°"}
